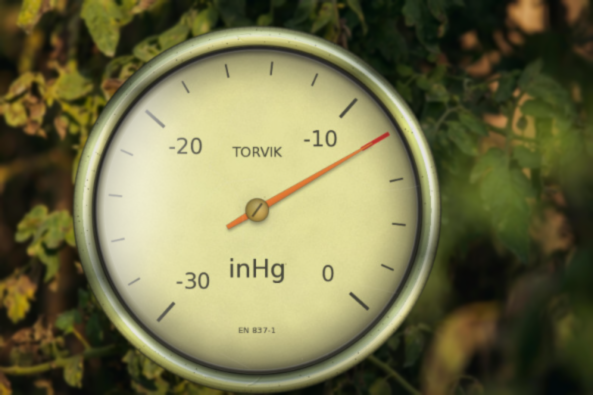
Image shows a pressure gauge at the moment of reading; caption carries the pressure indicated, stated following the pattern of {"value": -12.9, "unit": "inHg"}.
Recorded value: {"value": -8, "unit": "inHg"}
